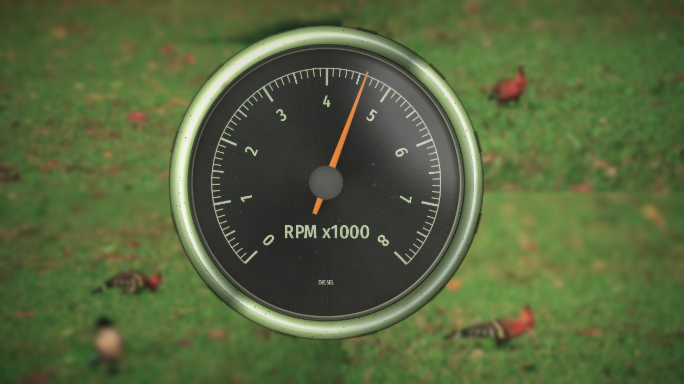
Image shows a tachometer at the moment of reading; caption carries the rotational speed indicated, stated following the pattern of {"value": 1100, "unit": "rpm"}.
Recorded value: {"value": 4600, "unit": "rpm"}
